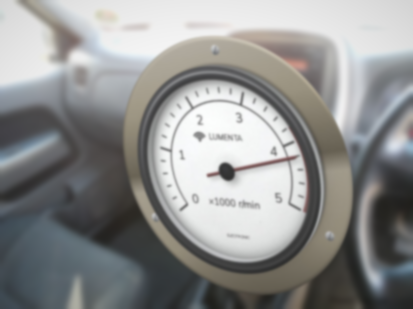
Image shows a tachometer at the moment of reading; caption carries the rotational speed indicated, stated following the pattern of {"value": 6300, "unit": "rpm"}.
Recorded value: {"value": 4200, "unit": "rpm"}
